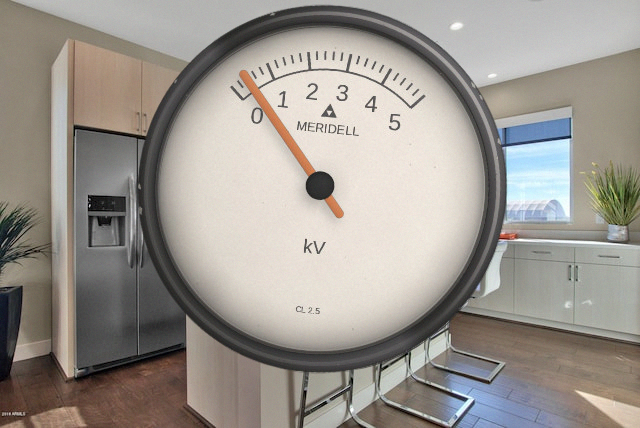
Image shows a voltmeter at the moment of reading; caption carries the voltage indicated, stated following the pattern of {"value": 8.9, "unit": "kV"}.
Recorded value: {"value": 0.4, "unit": "kV"}
